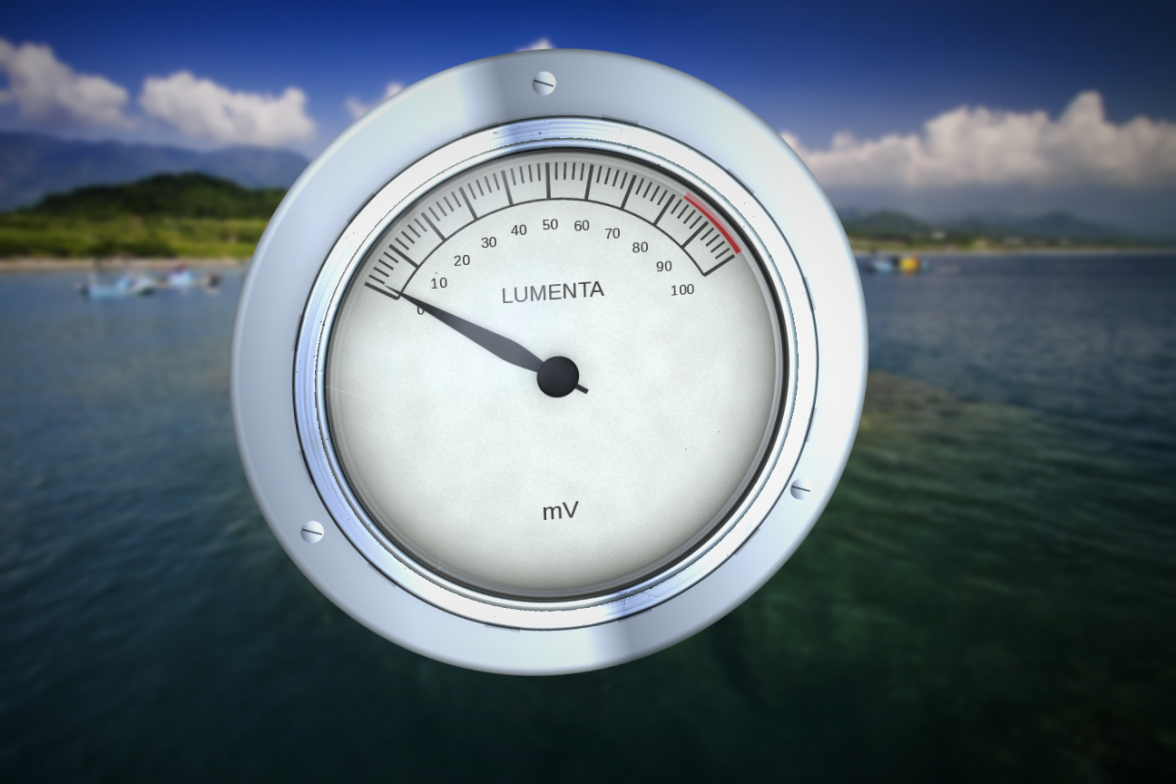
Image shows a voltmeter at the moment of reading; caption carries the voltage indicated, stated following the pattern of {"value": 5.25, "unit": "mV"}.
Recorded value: {"value": 2, "unit": "mV"}
